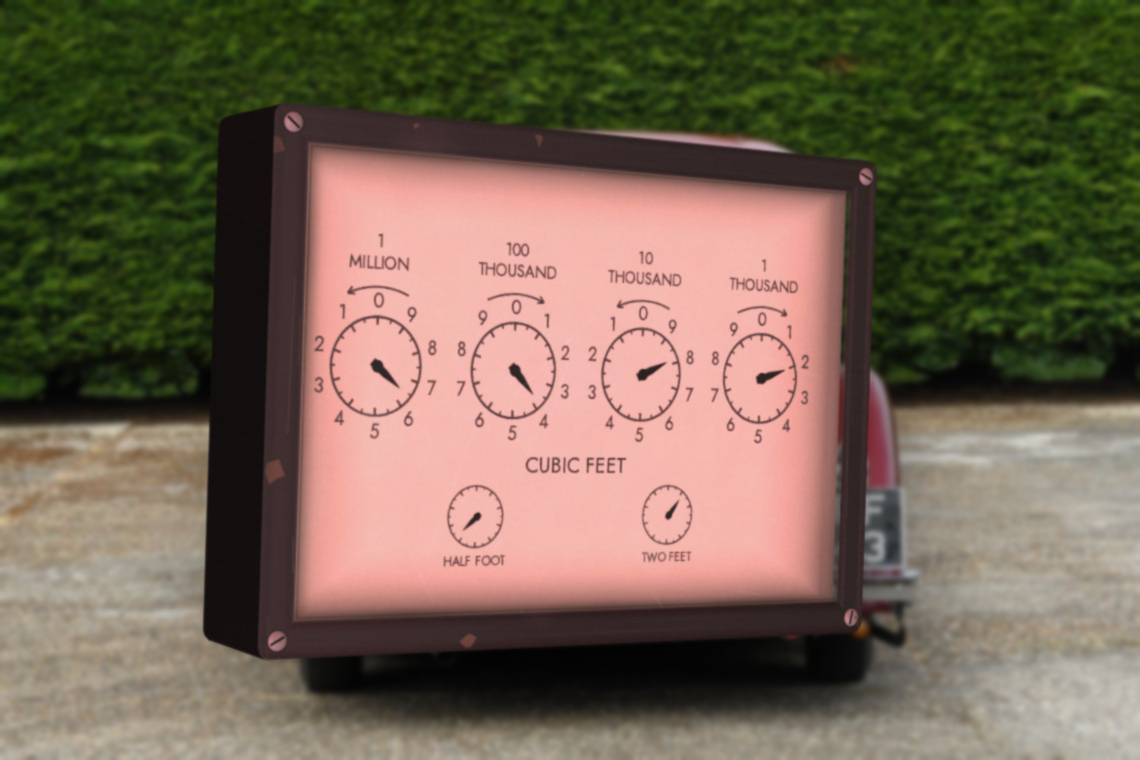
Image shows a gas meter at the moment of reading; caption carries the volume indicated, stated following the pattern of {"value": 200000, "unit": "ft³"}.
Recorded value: {"value": 638200, "unit": "ft³"}
